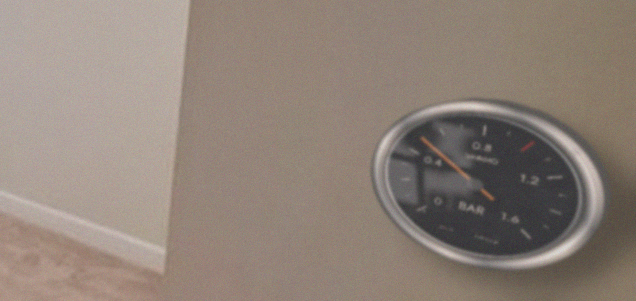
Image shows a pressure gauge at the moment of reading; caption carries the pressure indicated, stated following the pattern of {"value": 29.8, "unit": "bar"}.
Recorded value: {"value": 0.5, "unit": "bar"}
